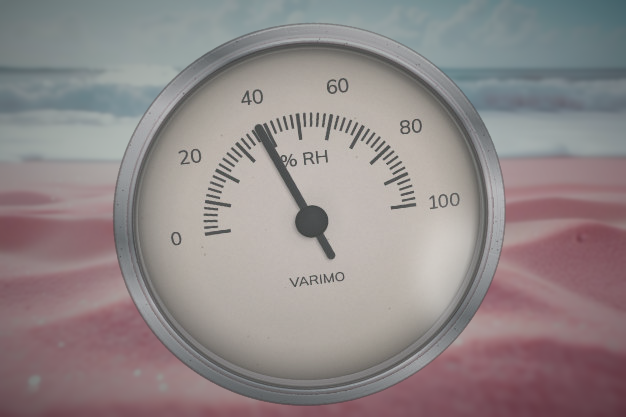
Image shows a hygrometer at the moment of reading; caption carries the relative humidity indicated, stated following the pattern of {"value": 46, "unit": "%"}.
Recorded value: {"value": 38, "unit": "%"}
